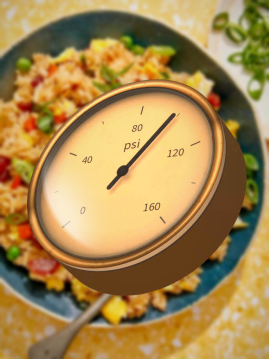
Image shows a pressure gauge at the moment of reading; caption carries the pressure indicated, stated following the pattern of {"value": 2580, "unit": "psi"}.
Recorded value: {"value": 100, "unit": "psi"}
